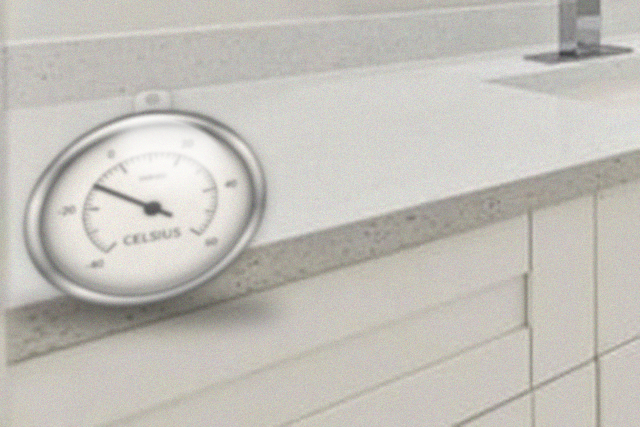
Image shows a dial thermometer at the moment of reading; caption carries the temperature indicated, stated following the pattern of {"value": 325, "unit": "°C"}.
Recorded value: {"value": -10, "unit": "°C"}
